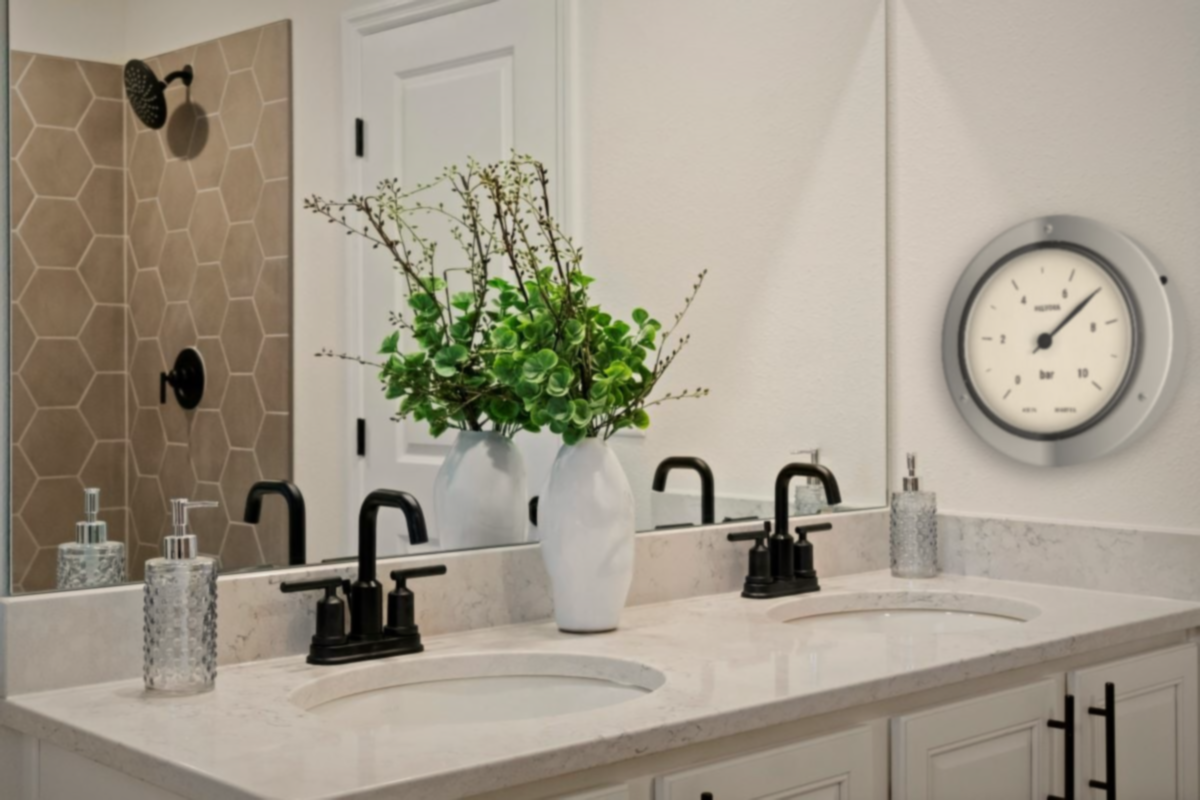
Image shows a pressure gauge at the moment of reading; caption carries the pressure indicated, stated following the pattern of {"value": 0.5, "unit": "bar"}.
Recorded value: {"value": 7, "unit": "bar"}
